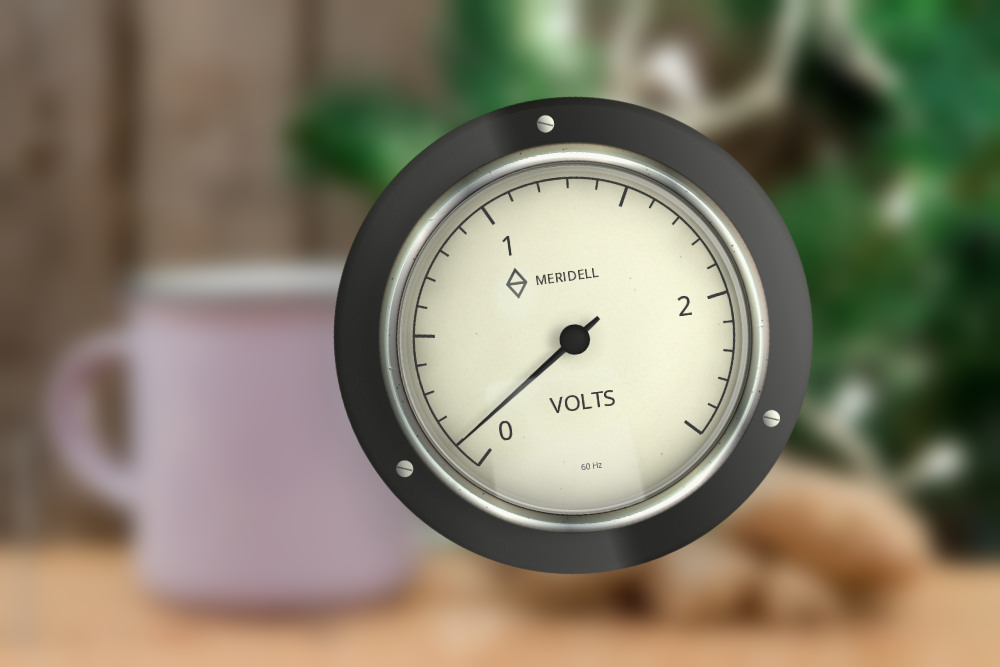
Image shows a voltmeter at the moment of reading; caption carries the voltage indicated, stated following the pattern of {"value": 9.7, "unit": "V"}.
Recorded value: {"value": 0.1, "unit": "V"}
